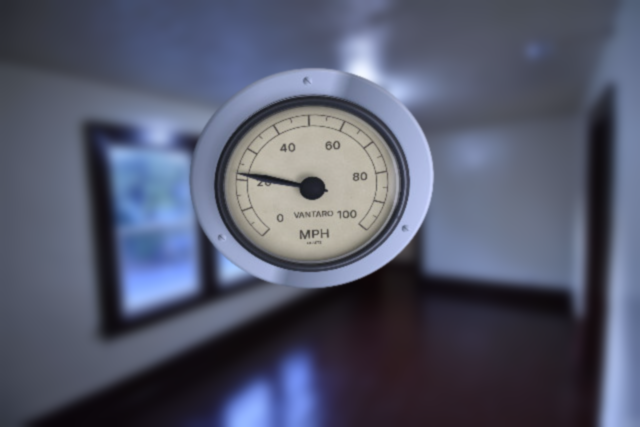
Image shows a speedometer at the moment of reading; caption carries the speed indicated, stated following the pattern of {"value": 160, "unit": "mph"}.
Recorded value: {"value": 22.5, "unit": "mph"}
